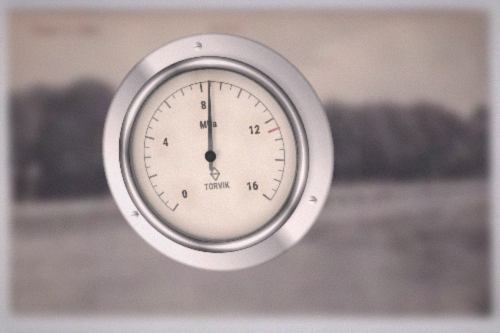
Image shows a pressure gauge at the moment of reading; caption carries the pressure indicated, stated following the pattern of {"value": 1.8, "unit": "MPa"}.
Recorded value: {"value": 8.5, "unit": "MPa"}
